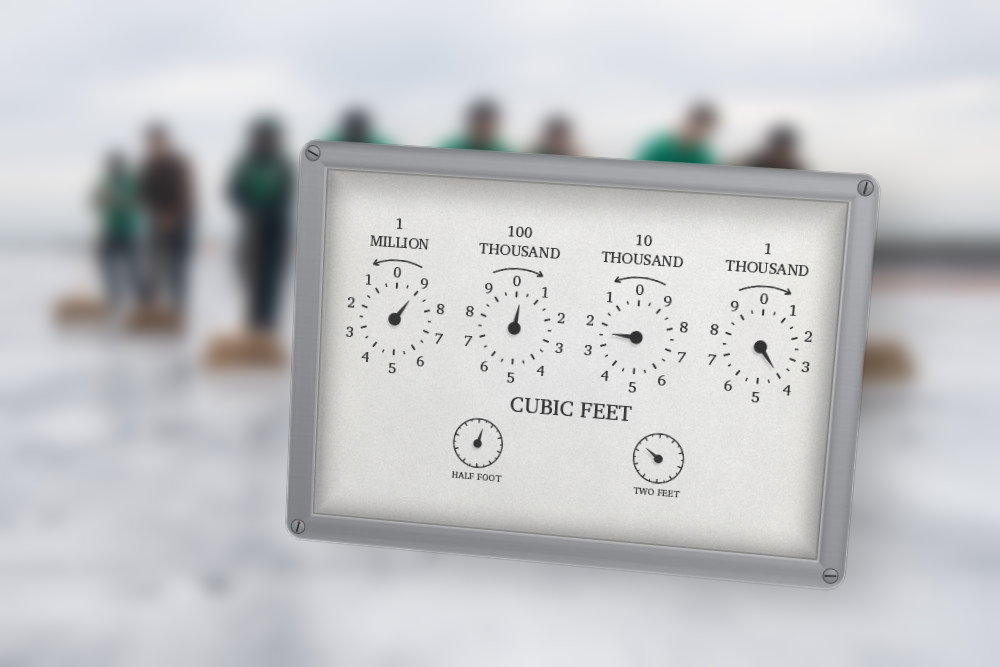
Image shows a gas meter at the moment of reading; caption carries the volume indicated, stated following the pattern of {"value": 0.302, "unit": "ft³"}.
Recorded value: {"value": 902400, "unit": "ft³"}
